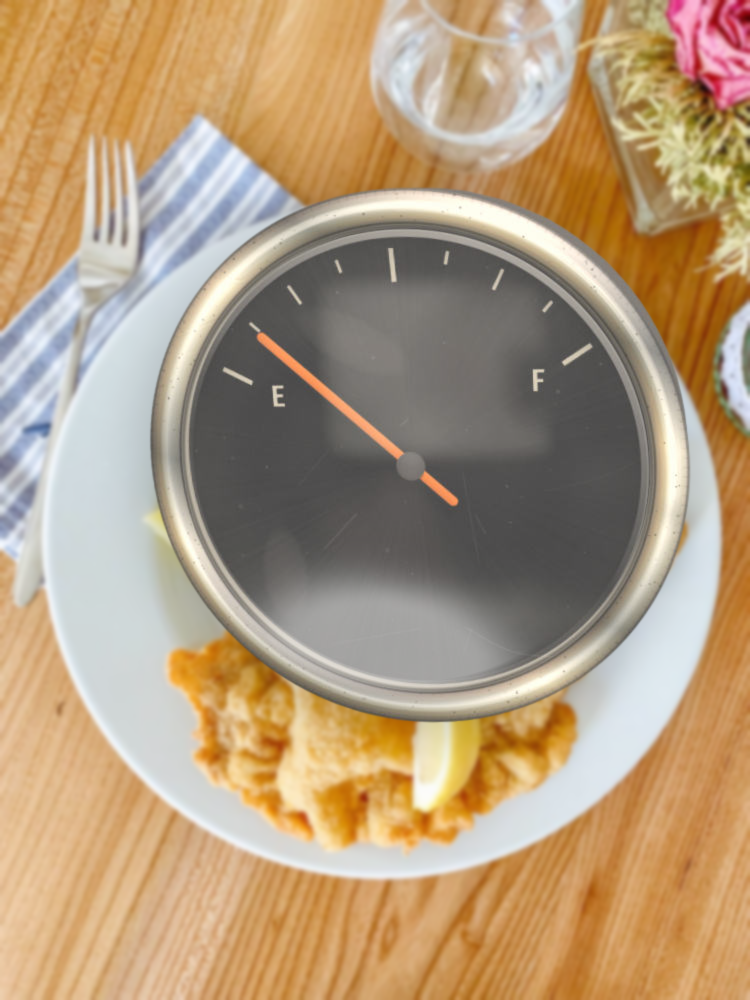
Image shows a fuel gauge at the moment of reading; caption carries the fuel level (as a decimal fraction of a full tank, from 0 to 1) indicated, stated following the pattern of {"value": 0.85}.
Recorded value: {"value": 0.125}
